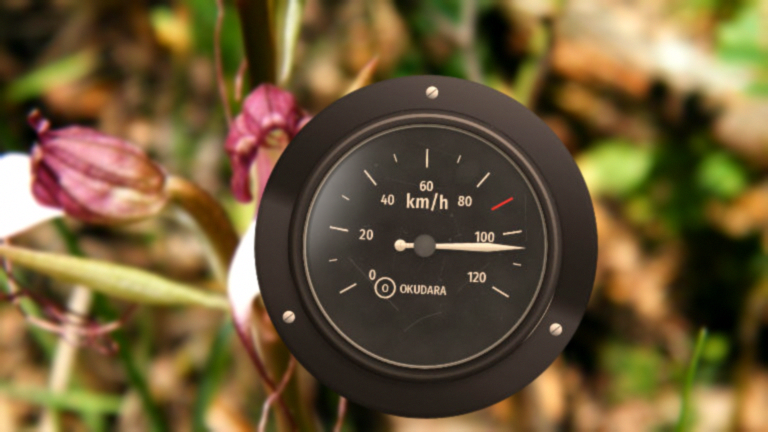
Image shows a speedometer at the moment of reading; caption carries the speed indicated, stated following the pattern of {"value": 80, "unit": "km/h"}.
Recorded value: {"value": 105, "unit": "km/h"}
